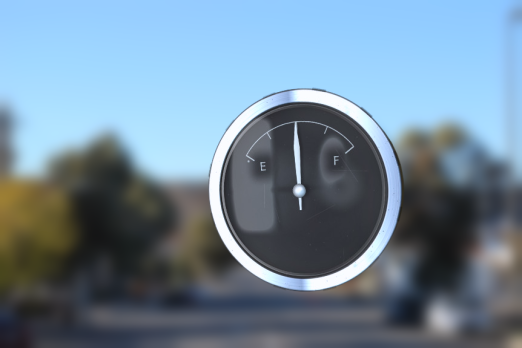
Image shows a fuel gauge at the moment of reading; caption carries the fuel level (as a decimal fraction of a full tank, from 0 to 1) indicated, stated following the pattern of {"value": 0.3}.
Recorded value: {"value": 0.5}
